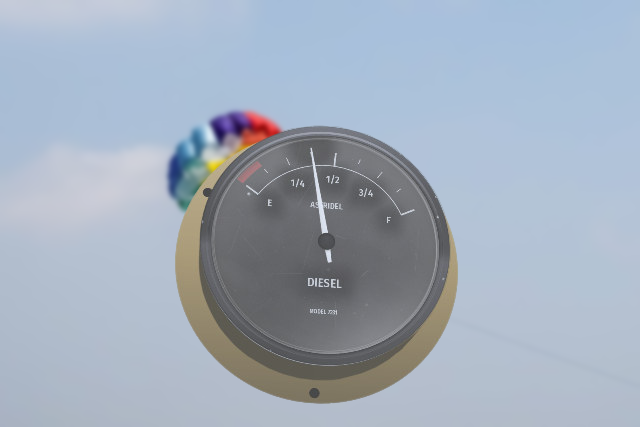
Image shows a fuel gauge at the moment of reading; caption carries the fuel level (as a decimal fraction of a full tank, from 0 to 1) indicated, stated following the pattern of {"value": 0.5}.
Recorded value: {"value": 0.375}
